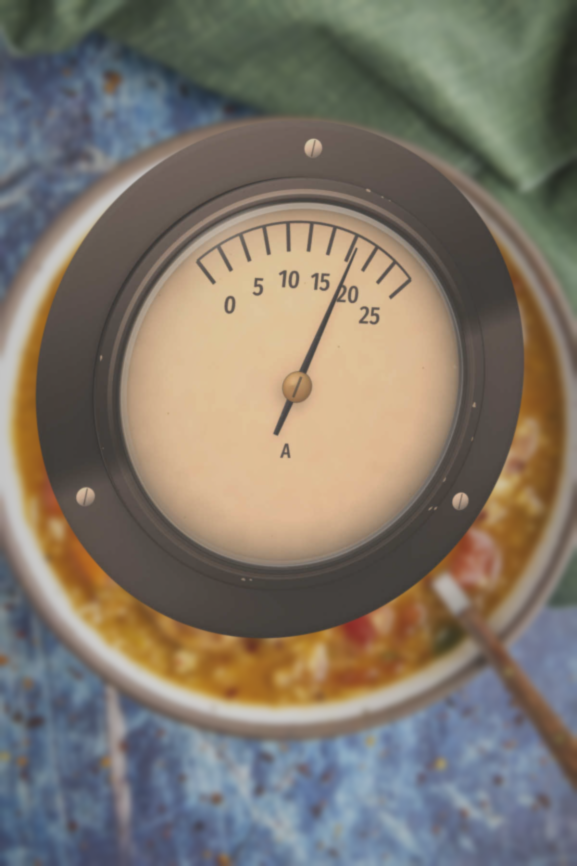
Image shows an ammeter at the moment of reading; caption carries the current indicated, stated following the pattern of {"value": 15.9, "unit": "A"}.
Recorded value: {"value": 17.5, "unit": "A"}
